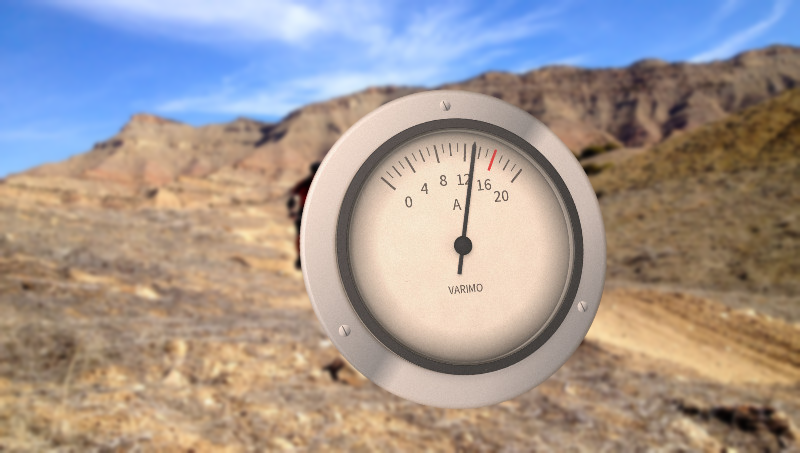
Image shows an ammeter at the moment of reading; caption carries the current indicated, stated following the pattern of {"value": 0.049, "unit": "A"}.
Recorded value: {"value": 13, "unit": "A"}
